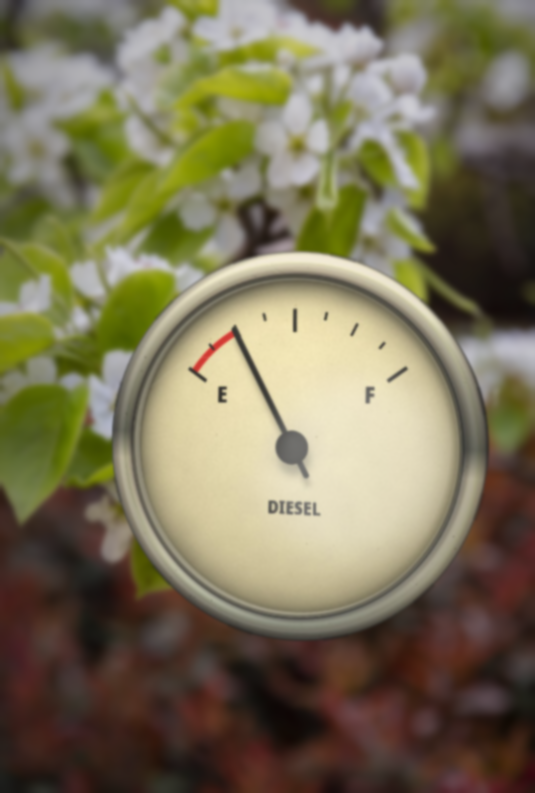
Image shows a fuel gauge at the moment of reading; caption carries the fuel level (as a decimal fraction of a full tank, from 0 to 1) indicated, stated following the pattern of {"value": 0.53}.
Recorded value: {"value": 0.25}
